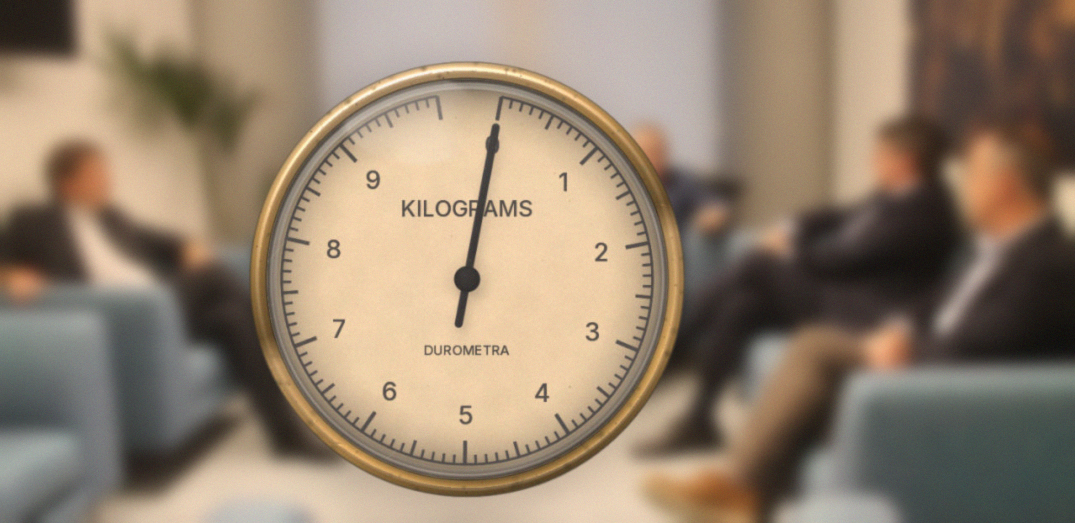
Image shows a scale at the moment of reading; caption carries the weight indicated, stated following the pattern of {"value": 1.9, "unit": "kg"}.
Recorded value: {"value": 0, "unit": "kg"}
